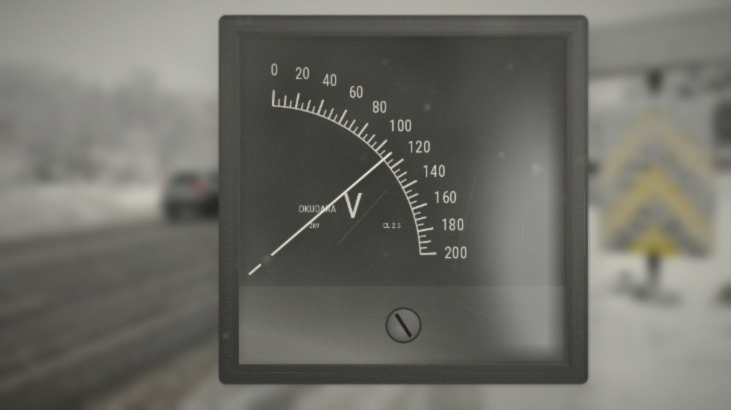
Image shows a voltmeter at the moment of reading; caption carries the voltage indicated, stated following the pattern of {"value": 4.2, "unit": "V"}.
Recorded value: {"value": 110, "unit": "V"}
